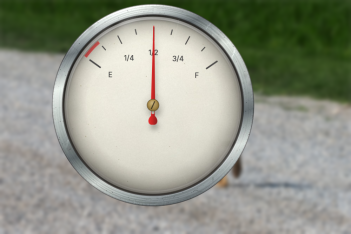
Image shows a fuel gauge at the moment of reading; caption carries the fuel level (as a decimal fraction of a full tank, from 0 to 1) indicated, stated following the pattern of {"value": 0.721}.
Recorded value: {"value": 0.5}
